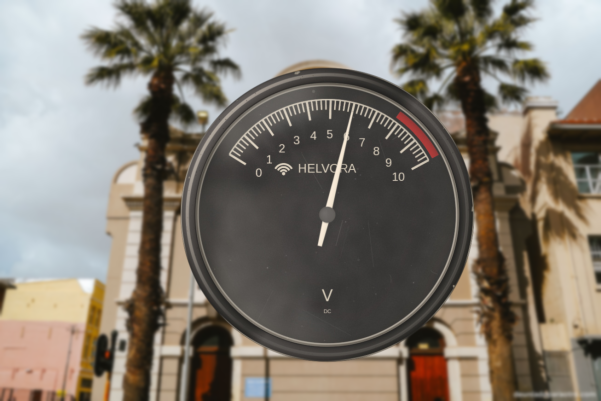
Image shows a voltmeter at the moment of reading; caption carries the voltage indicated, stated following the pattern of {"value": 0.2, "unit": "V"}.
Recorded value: {"value": 6, "unit": "V"}
